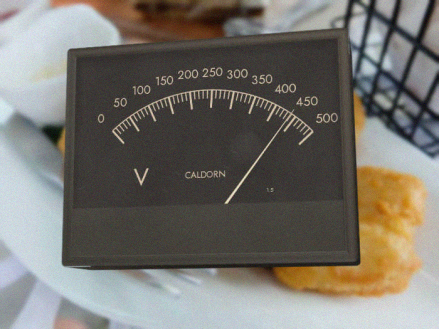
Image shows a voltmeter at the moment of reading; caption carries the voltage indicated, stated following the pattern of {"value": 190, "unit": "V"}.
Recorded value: {"value": 440, "unit": "V"}
